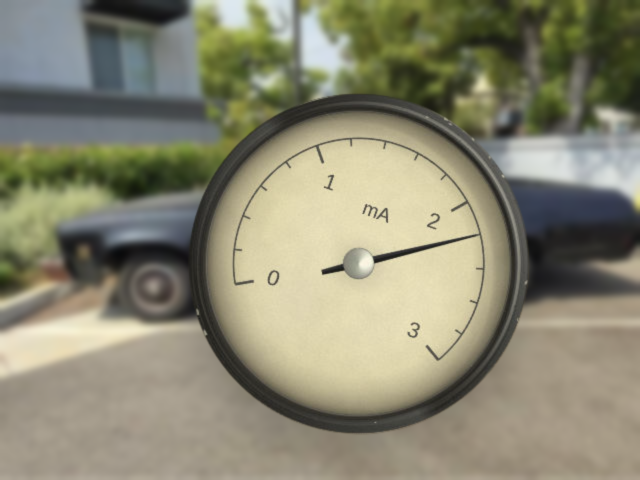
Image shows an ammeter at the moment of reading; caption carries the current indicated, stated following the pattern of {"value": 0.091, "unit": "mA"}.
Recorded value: {"value": 2.2, "unit": "mA"}
